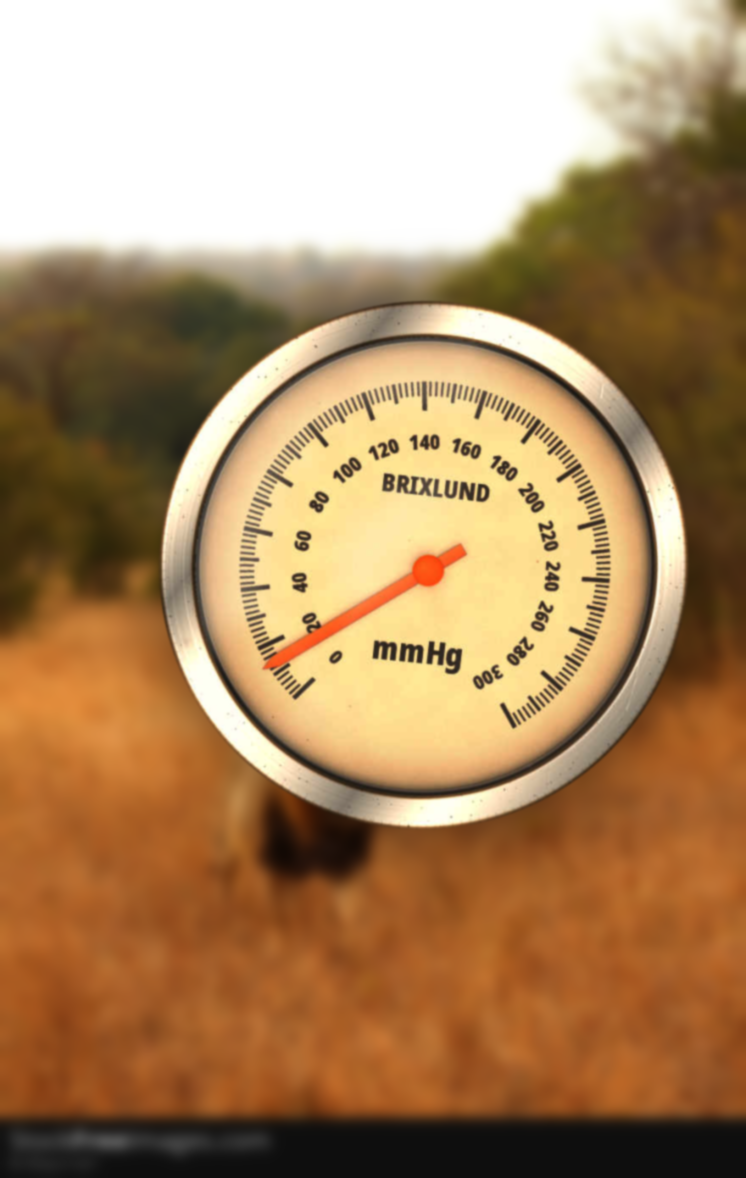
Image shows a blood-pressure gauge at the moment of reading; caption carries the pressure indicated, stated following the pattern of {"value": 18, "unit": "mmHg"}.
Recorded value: {"value": 14, "unit": "mmHg"}
